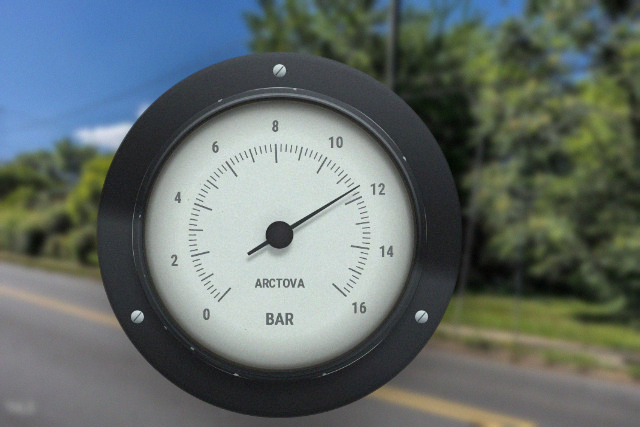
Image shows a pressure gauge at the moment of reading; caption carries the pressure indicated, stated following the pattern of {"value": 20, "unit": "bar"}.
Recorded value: {"value": 11.6, "unit": "bar"}
